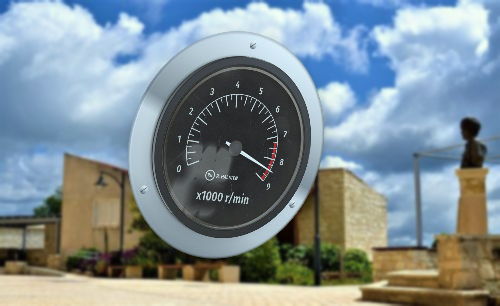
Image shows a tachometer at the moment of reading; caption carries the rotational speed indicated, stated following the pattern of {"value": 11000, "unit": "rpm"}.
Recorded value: {"value": 8500, "unit": "rpm"}
